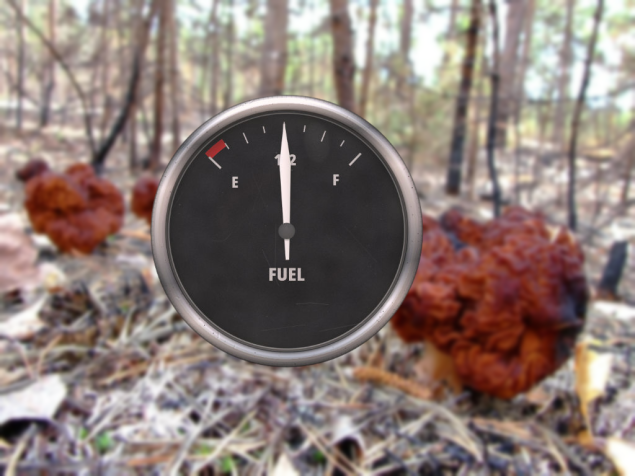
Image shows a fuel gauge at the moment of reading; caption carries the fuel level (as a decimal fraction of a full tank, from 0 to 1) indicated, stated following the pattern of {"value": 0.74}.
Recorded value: {"value": 0.5}
